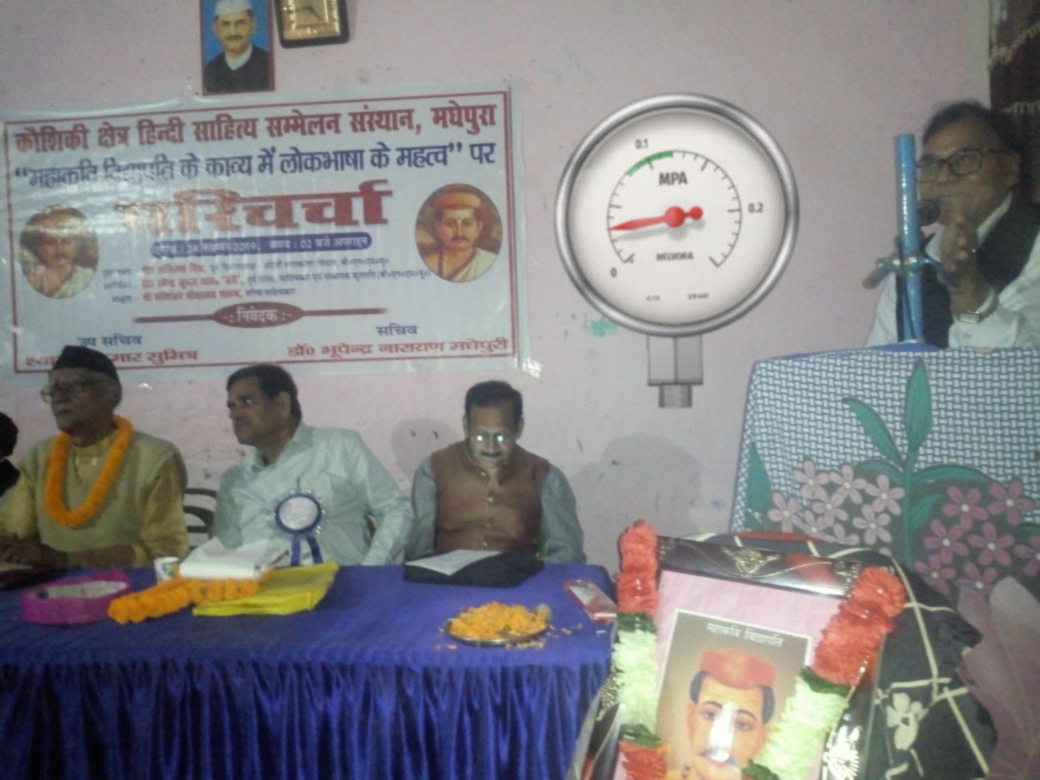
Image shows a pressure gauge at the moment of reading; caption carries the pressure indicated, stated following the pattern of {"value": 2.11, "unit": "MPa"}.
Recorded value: {"value": 0.03, "unit": "MPa"}
